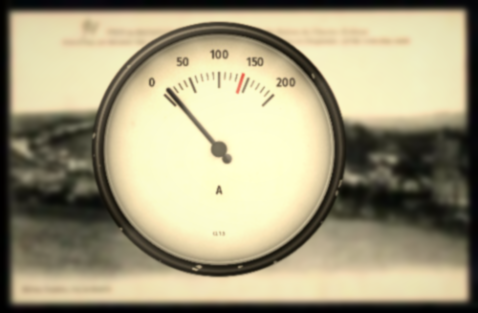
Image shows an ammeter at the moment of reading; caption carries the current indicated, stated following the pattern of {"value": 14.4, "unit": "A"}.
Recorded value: {"value": 10, "unit": "A"}
